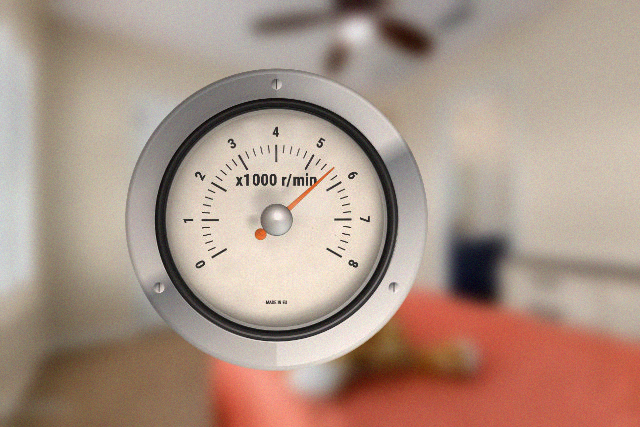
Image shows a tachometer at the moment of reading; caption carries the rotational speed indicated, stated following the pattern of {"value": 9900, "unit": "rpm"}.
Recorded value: {"value": 5600, "unit": "rpm"}
